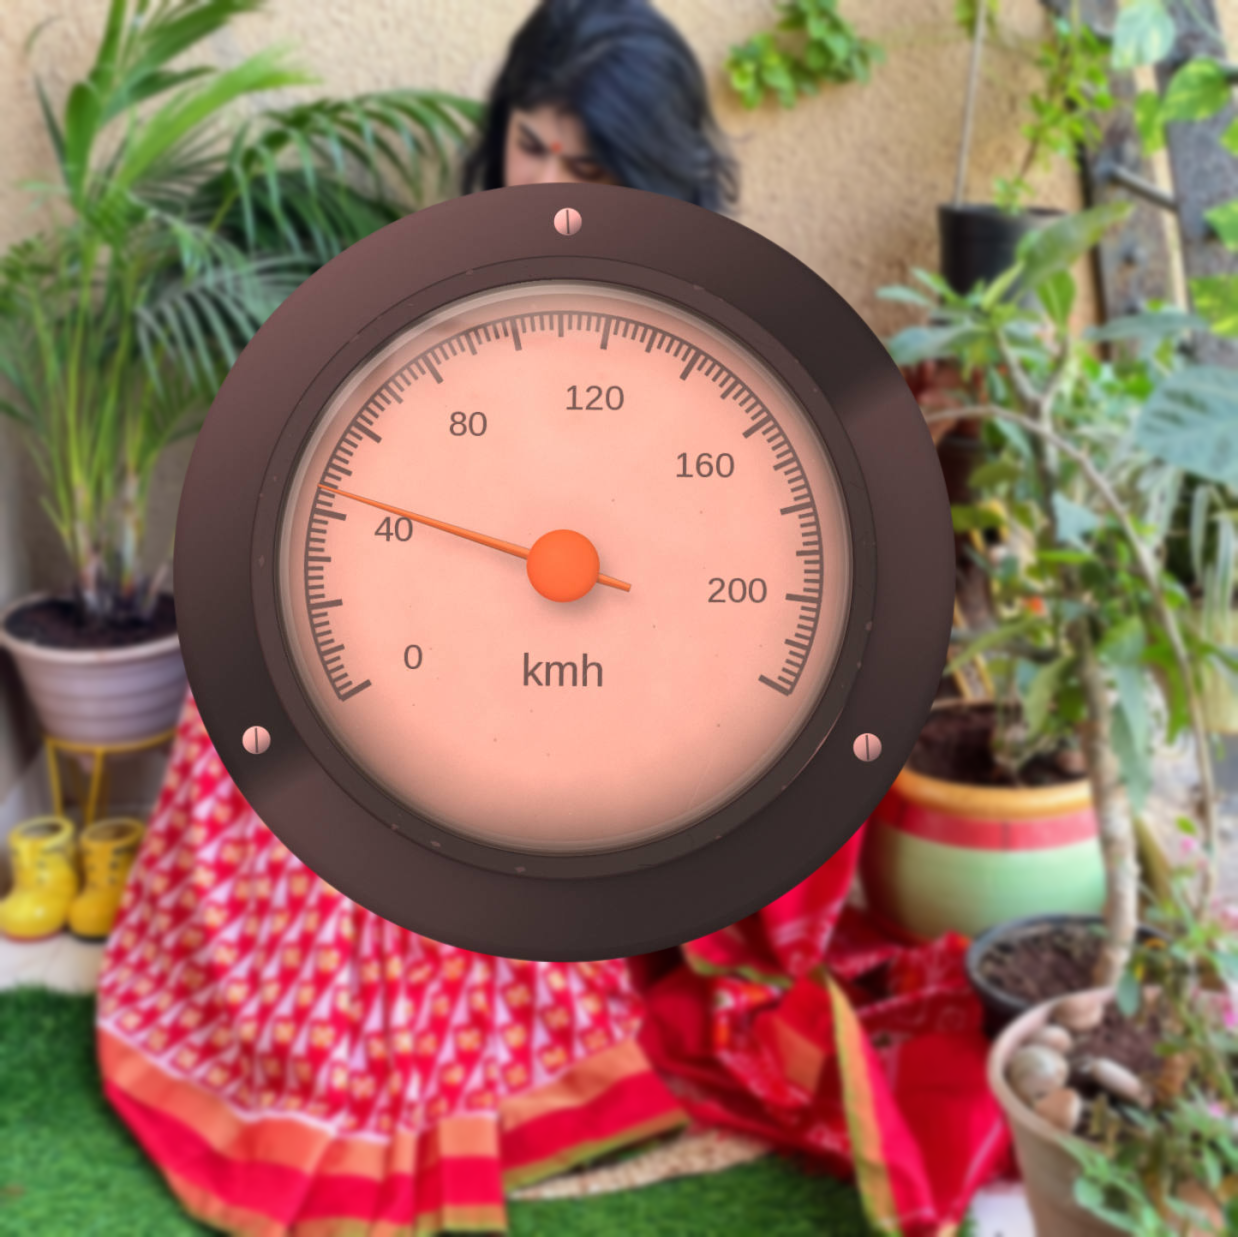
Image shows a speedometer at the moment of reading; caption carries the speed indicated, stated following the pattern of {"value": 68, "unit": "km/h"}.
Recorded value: {"value": 45, "unit": "km/h"}
